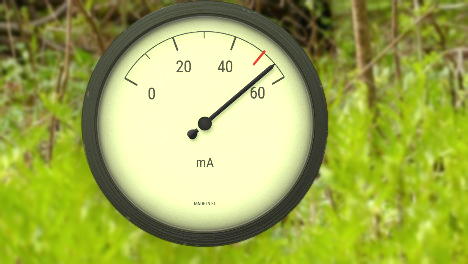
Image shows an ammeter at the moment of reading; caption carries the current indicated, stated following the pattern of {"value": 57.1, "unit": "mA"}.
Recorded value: {"value": 55, "unit": "mA"}
